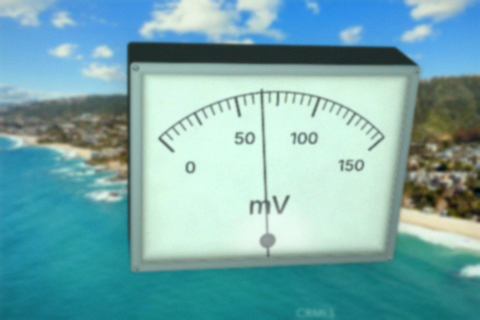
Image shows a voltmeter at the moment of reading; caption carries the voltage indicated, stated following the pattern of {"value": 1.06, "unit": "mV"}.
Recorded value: {"value": 65, "unit": "mV"}
